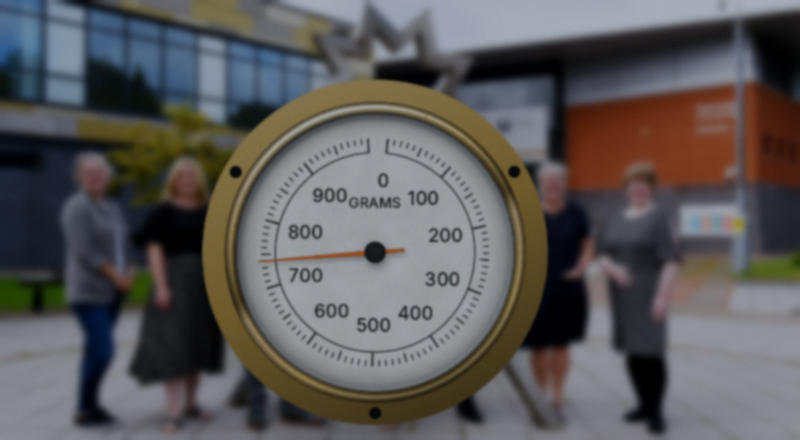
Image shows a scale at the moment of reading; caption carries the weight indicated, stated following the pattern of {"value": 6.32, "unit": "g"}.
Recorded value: {"value": 740, "unit": "g"}
